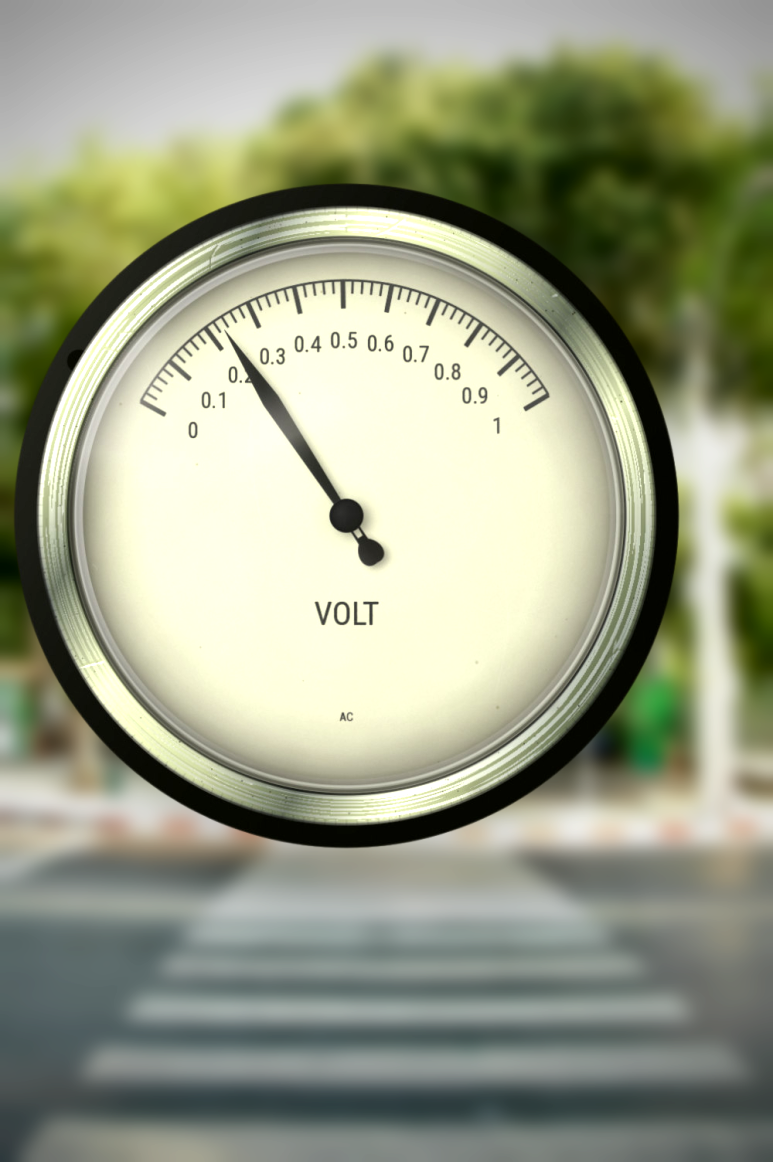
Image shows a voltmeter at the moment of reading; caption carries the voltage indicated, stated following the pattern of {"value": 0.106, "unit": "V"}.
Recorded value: {"value": 0.23, "unit": "V"}
